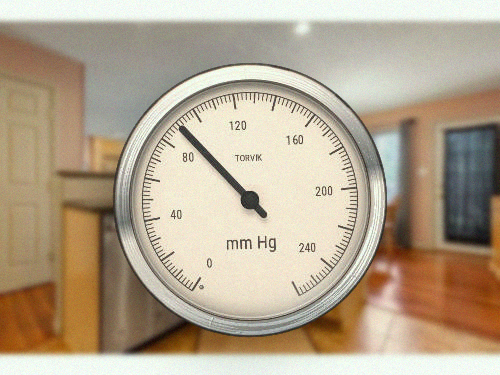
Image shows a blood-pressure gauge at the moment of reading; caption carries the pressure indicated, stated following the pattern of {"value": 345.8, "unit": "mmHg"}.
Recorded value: {"value": 90, "unit": "mmHg"}
